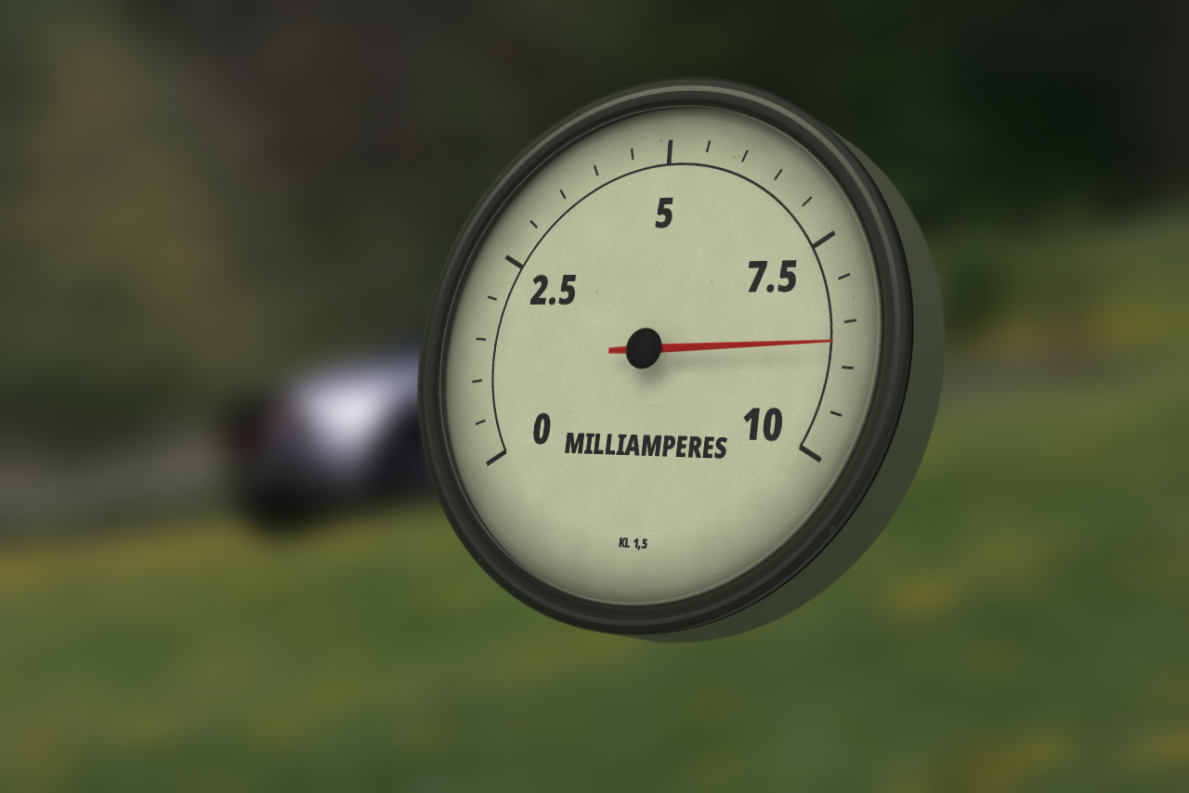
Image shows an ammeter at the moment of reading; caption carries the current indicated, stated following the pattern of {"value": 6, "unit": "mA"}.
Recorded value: {"value": 8.75, "unit": "mA"}
